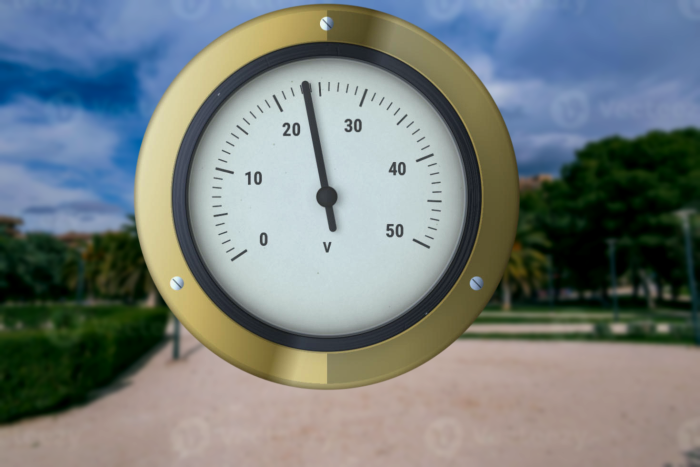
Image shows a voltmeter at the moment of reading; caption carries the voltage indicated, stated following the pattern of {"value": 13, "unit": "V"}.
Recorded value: {"value": 23.5, "unit": "V"}
